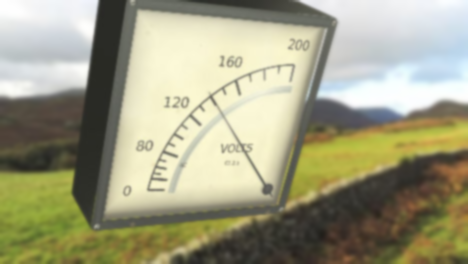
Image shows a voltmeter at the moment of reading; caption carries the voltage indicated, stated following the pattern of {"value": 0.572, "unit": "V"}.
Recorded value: {"value": 140, "unit": "V"}
